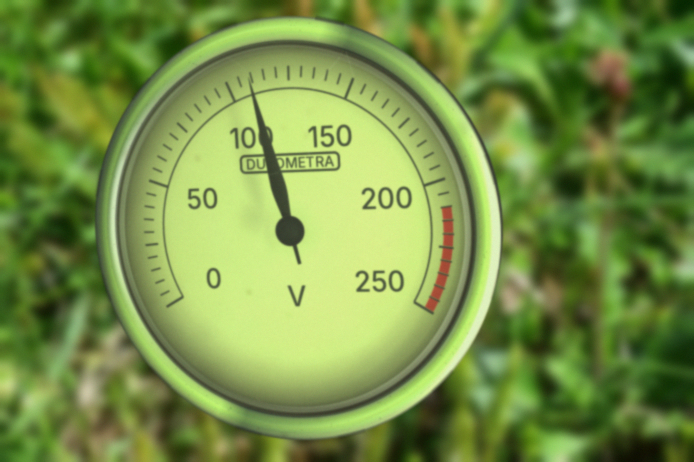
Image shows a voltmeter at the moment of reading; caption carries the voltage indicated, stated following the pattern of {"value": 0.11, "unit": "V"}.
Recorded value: {"value": 110, "unit": "V"}
